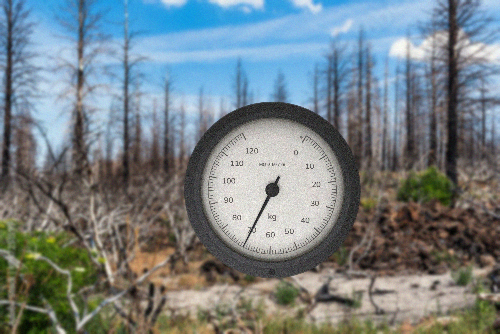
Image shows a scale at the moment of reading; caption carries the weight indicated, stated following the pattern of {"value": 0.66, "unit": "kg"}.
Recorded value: {"value": 70, "unit": "kg"}
